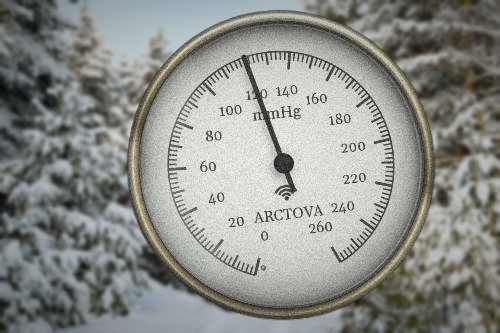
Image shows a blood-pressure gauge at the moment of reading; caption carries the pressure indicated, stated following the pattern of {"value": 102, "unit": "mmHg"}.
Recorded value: {"value": 120, "unit": "mmHg"}
